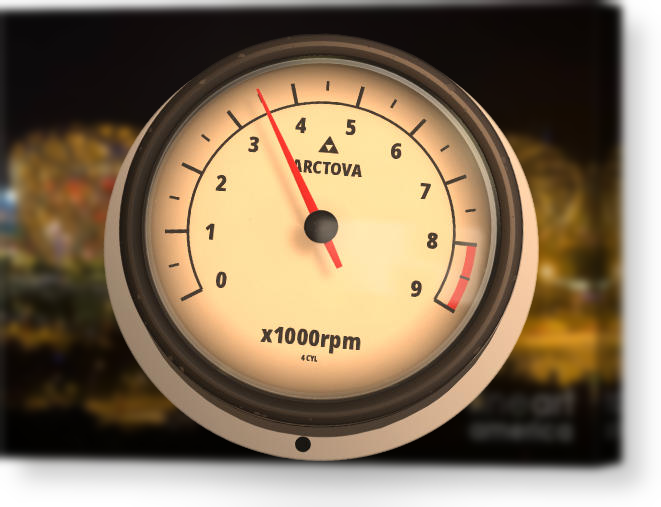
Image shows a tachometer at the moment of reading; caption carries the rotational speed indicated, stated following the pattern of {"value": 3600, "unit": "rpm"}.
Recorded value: {"value": 3500, "unit": "rpm"}
